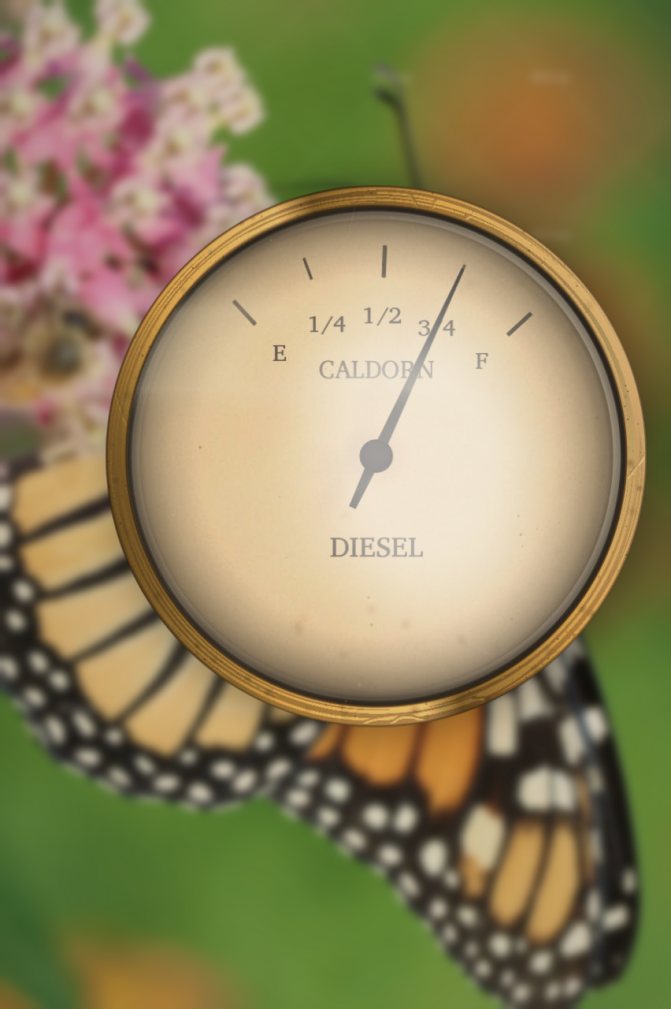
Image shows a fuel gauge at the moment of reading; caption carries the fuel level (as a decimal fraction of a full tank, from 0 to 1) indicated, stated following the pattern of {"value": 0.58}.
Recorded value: {"value": 0.75}
